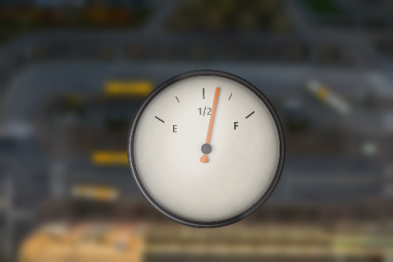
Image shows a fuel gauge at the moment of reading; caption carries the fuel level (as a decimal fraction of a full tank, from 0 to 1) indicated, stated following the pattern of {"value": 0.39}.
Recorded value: {"value": 0.625}
